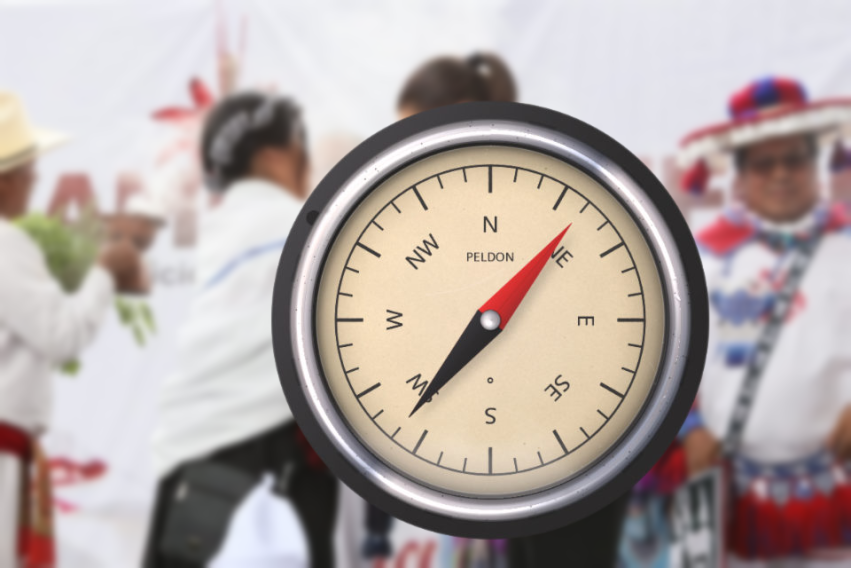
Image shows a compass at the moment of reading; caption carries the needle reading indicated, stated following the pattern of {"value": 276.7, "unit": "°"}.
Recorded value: {"value": 40, "unit": "°"}
